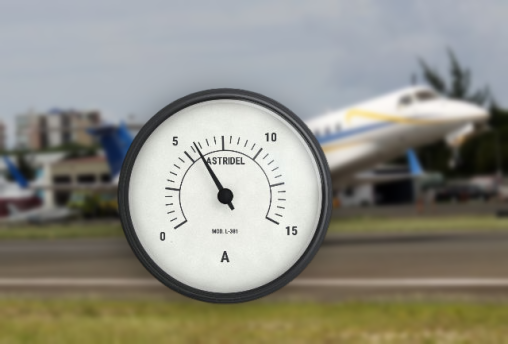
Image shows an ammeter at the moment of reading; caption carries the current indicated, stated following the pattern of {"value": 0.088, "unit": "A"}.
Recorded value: {"value": 5.75, "unit": "A"}
